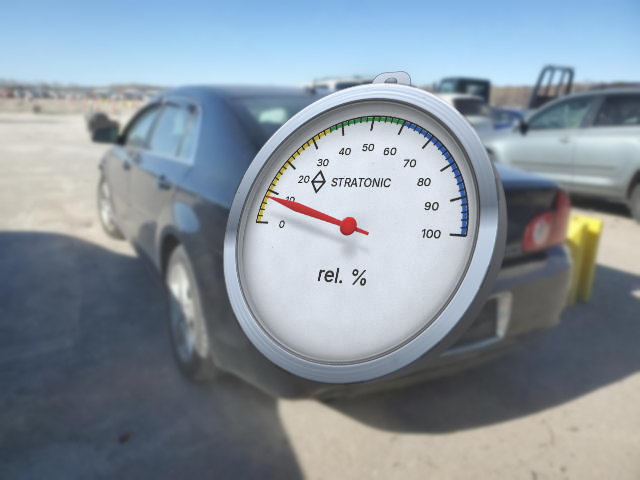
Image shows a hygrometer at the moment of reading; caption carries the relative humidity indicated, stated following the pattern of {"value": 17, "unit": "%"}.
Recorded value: {"value": 8, "unit": "%"}
